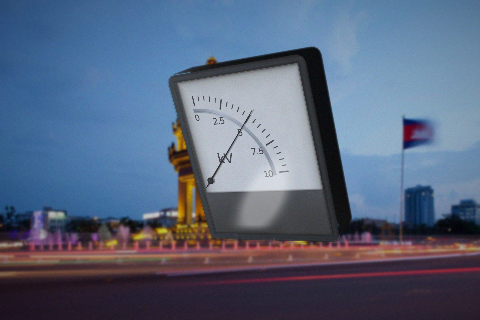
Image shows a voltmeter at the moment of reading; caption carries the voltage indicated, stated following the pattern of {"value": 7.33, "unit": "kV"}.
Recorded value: {"value": 5, "unit": "kV"}
